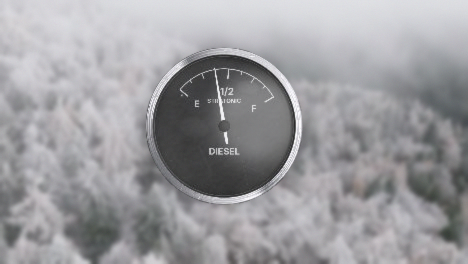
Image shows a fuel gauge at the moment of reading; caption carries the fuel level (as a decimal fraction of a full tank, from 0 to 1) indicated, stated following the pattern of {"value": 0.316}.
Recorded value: {"value": 0.375}
